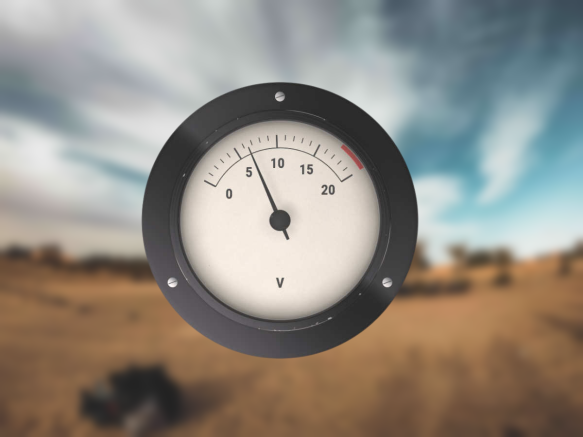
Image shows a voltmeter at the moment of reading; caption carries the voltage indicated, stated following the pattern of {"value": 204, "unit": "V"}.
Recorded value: {"value": 6.5, "unit": "V"}
